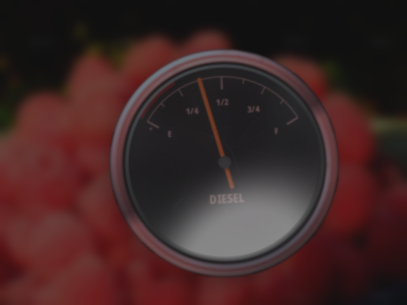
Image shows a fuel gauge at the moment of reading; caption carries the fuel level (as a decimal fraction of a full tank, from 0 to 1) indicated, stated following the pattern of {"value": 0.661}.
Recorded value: {"value": 0.375}
